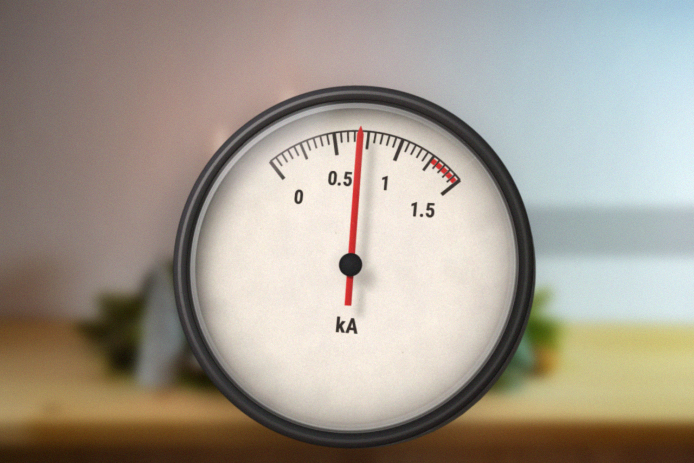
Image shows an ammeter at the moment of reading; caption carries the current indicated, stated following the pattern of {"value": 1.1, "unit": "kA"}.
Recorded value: {"value": 0.7, "unit": "kA"}
